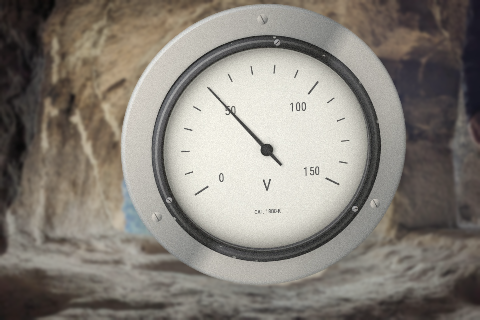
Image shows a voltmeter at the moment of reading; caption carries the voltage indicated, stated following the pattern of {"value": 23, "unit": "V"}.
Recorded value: {"value": 50, "unit": "V"}
